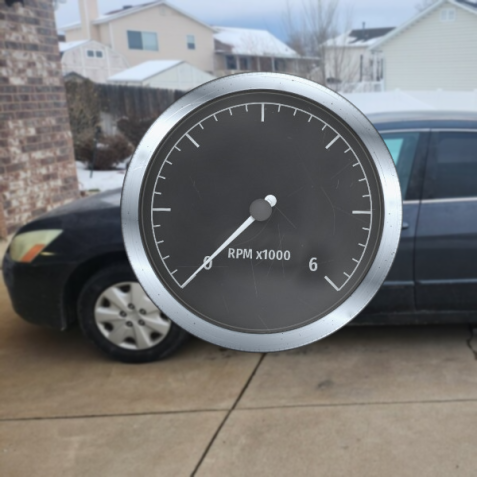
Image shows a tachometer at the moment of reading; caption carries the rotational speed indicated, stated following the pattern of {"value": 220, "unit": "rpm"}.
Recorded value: {"value": 0, "unit": "rpm"}
